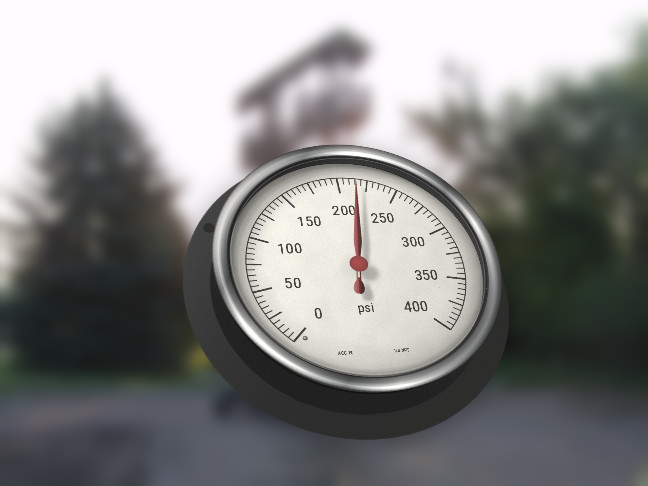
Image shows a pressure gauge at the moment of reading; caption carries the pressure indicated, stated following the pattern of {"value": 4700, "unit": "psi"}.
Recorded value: {"value": 215, "unit": "psi"}
